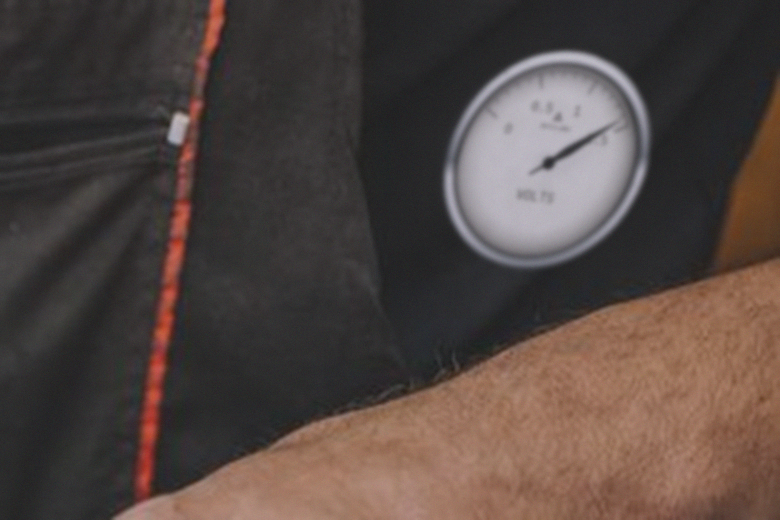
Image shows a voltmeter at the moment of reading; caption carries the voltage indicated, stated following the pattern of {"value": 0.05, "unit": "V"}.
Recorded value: {"value": 1.4, "unit": "V"}
